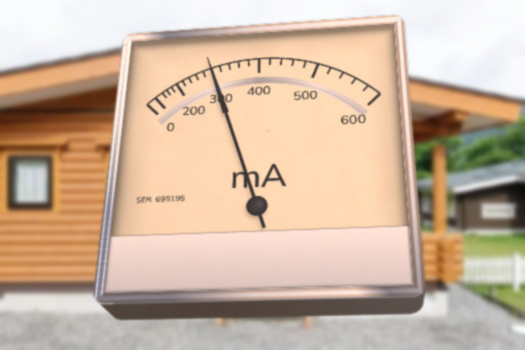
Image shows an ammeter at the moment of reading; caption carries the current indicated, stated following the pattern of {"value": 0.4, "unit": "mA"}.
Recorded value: {"value": 300, "unit": "mA"}
